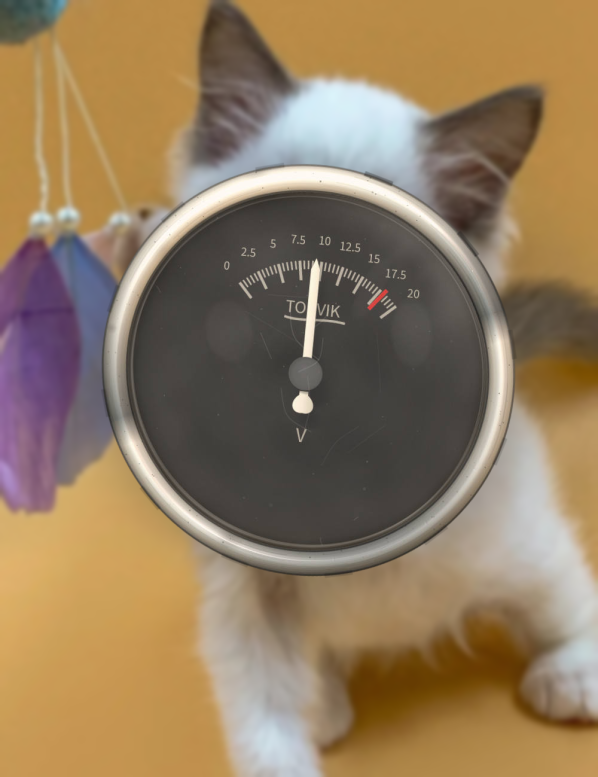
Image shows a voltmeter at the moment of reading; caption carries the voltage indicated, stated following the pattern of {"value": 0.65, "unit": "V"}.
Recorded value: {"value": 9.5, "unit": "V"}
